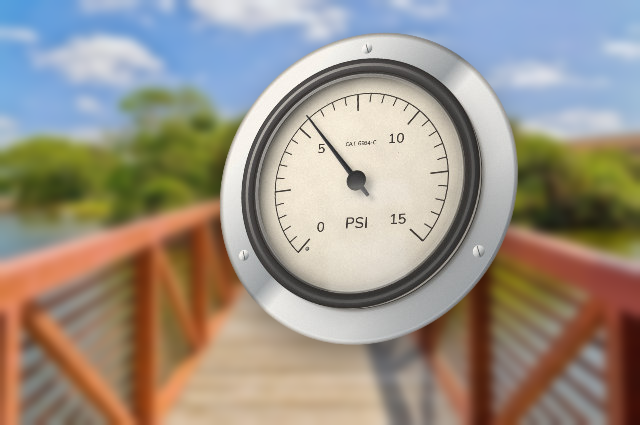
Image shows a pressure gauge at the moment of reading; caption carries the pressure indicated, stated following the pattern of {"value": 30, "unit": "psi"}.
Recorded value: {"value": 5.5, "unit": "psi"}
